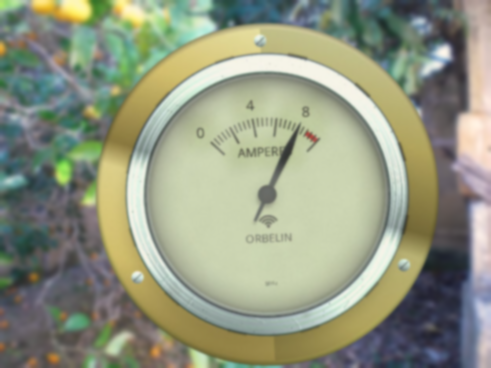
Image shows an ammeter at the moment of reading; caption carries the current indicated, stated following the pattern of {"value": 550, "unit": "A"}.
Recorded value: {"value": 8, "unit": "A"}
